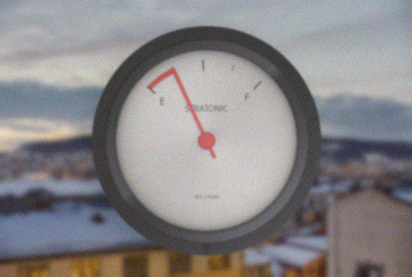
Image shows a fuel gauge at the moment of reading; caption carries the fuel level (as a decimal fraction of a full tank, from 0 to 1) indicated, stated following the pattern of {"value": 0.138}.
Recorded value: {"value": 0.25}
